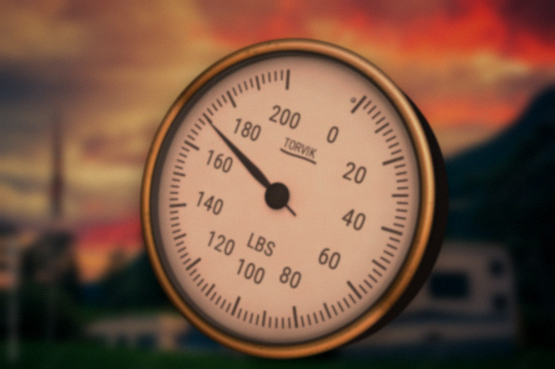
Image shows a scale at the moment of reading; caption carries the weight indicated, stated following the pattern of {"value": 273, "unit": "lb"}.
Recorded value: {"value": 170, "unit": "lb"}
